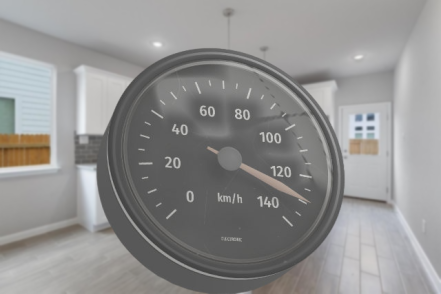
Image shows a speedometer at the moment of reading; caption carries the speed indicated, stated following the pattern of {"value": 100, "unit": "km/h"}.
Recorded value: {"value": 130, "unit": "km/h"}
